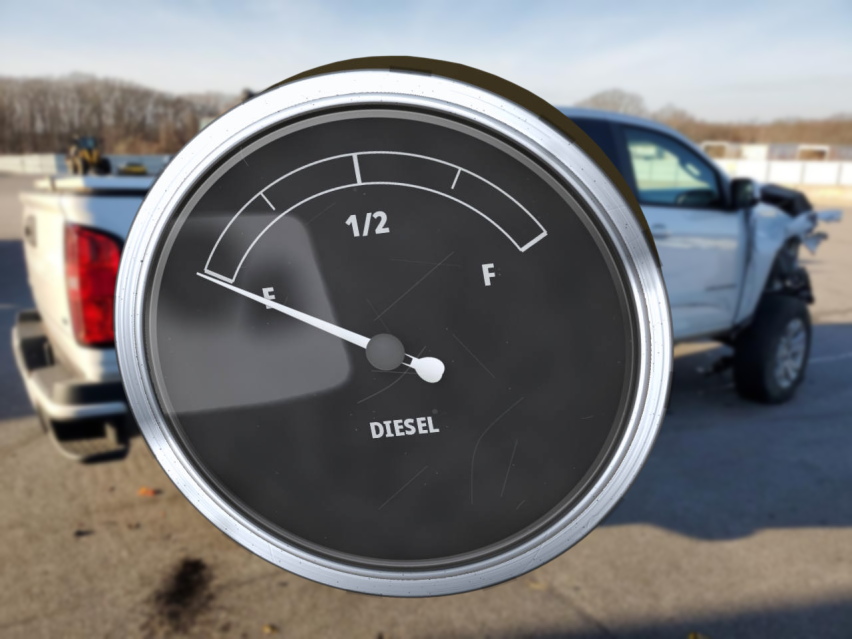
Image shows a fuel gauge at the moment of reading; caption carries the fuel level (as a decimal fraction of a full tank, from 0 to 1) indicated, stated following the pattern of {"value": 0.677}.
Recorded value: {"value": 0}
